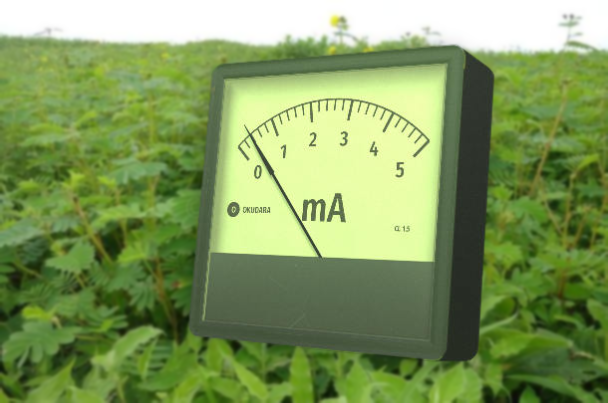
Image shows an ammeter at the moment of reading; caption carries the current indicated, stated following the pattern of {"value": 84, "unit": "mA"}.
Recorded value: {"value": 0.4, "unit": "mA"}
